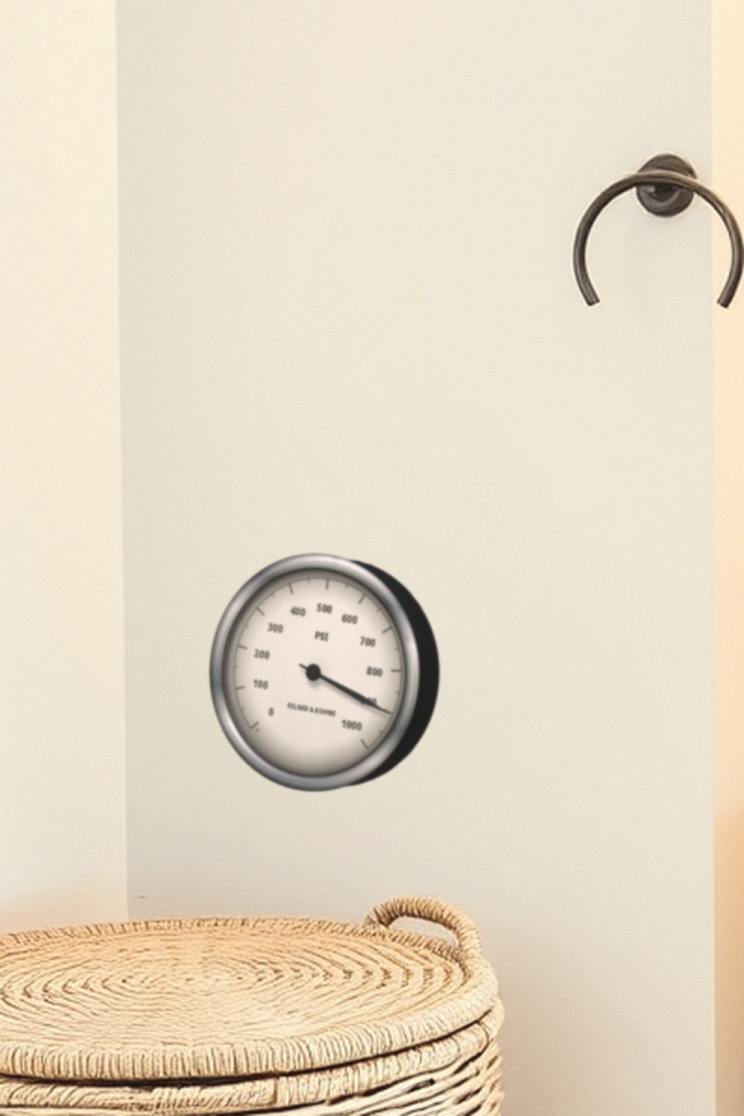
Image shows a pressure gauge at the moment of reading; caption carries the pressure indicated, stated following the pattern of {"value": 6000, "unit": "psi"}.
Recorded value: {"value": 900, "unit": "psi"}
